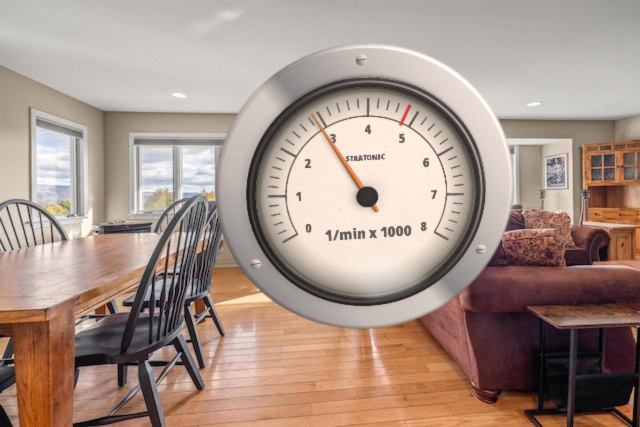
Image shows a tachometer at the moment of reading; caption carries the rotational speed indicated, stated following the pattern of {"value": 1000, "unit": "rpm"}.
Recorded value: {"value": 2900, "unit": "rpm"}
